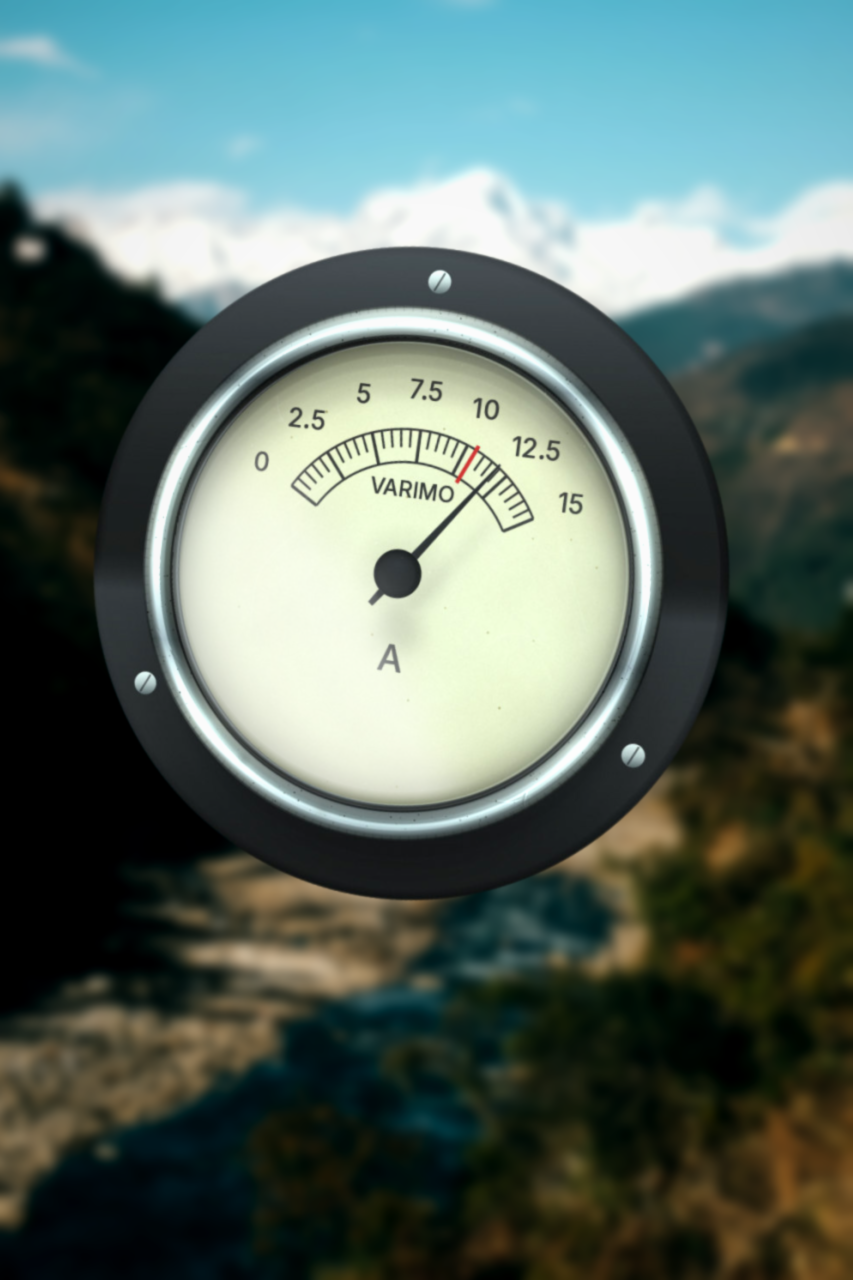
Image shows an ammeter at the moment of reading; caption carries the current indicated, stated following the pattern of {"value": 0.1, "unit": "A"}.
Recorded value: {"value": 12, "unit": "A"}
